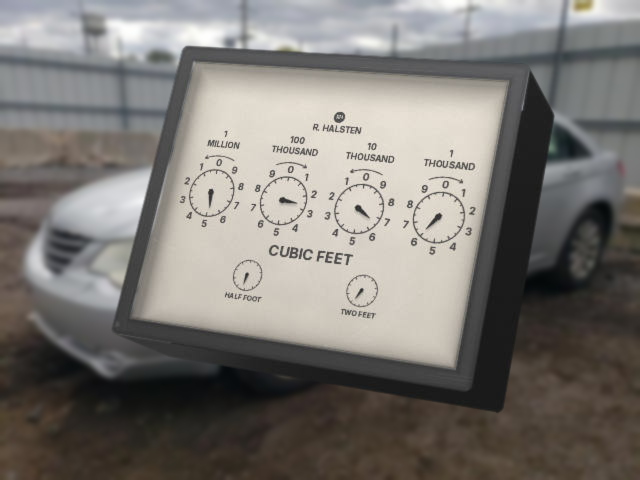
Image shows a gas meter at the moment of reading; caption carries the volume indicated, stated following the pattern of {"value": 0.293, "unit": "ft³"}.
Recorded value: {"value": 526600, "unit": "ft³"}
